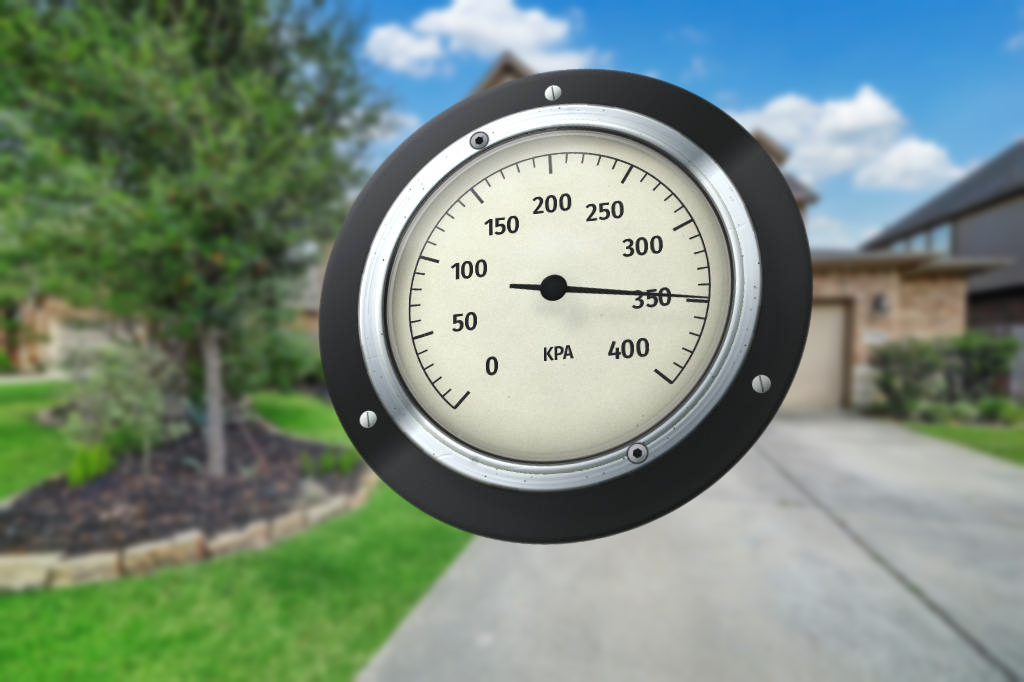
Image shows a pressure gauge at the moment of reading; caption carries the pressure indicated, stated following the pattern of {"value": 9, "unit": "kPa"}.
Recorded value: {"value": 350, "unit": "kPa"}
